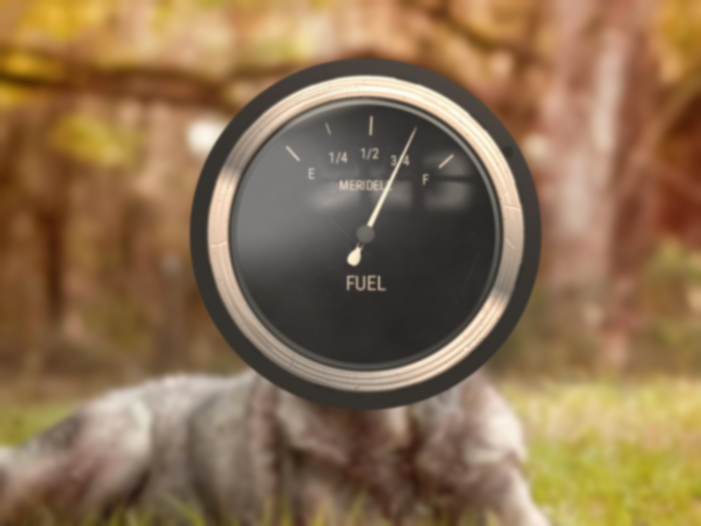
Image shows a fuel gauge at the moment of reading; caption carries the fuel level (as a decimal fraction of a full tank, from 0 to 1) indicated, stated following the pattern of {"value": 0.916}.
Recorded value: {"value": 0.75}
